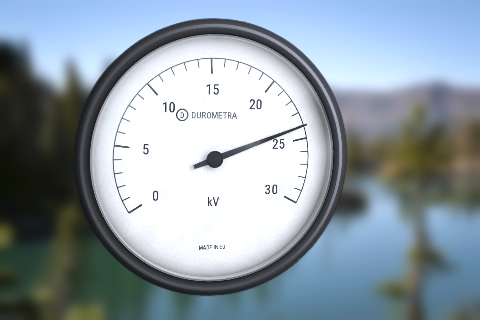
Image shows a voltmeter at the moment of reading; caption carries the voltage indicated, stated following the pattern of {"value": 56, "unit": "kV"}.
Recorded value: {"value": 24, "unit": "kV"}
